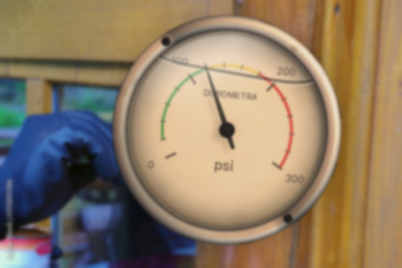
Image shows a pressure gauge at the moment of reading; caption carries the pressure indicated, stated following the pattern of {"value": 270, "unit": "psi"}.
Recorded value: {"value": 120, "unit": "psi"}
